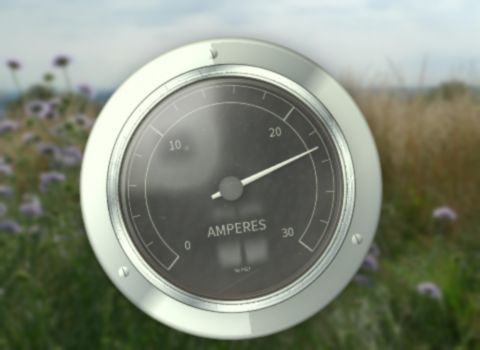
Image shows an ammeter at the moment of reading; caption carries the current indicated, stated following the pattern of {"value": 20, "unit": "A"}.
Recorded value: {"value": 23, "unit": "A"}
